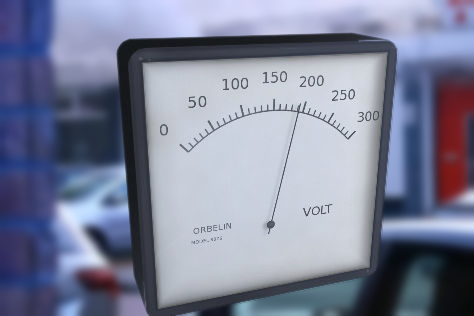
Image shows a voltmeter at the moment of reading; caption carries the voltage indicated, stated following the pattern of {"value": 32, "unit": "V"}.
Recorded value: {"value": 190, "unit": "V"}
